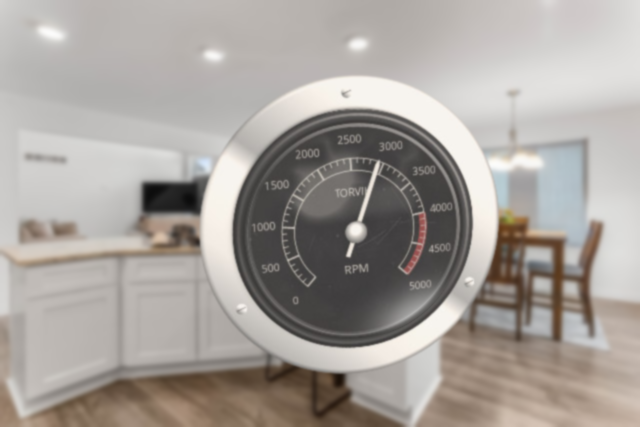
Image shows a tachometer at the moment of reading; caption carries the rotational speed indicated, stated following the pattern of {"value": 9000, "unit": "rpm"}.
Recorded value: {"value": 2900, "unit": "rpm"}
